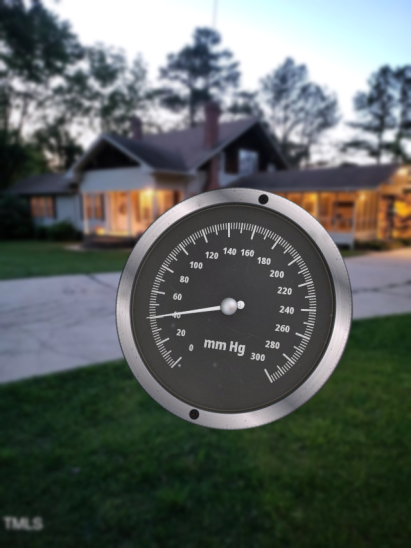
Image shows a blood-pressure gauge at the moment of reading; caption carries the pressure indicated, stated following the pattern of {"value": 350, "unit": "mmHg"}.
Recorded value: {"value": 40, "unit": "mmHg"}
